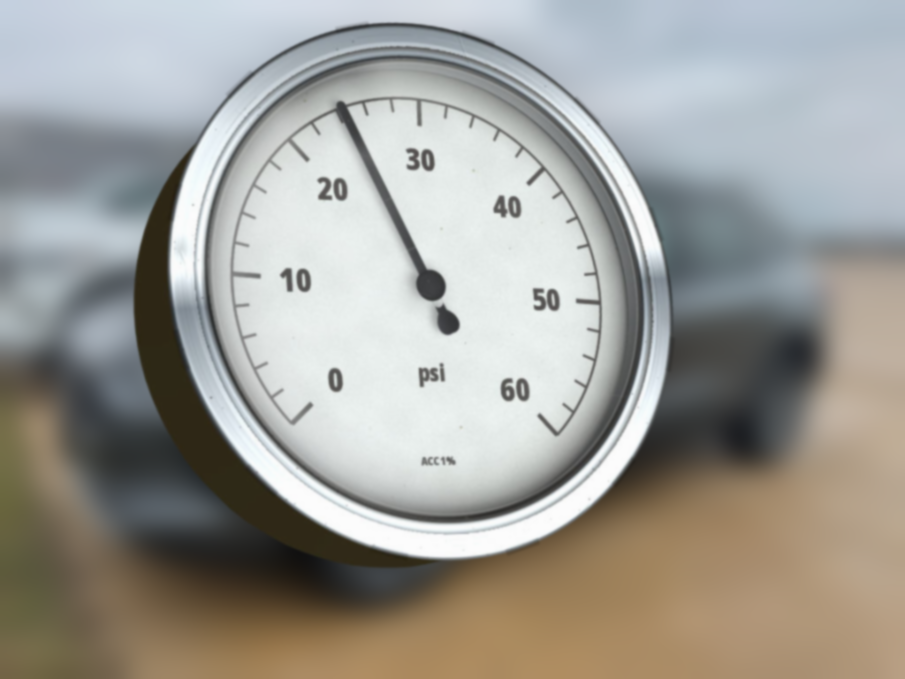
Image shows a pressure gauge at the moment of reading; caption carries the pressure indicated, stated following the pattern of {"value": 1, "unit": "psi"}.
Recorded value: {"value": 24, "unit": "psi"}
